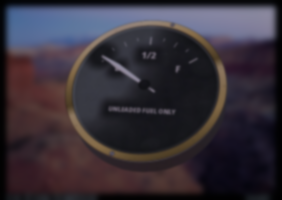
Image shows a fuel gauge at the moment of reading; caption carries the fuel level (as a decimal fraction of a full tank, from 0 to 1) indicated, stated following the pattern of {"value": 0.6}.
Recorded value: {"value": 0}
